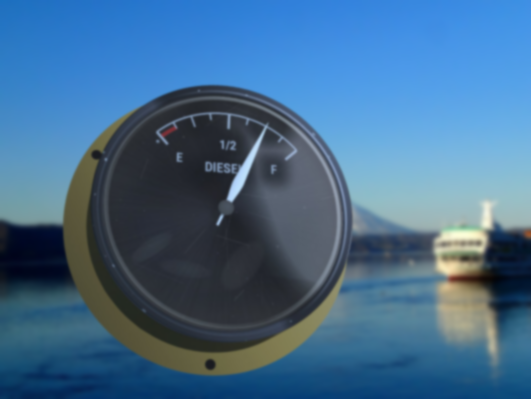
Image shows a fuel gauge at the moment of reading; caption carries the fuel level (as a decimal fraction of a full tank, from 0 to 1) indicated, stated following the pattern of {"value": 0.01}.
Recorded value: {"value": 0.75}
